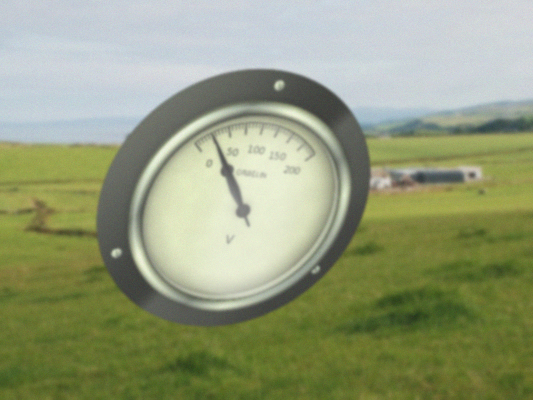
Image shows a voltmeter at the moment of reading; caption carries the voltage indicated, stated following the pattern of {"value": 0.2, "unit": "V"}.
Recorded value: {"value": 25, "unit": "V"}
